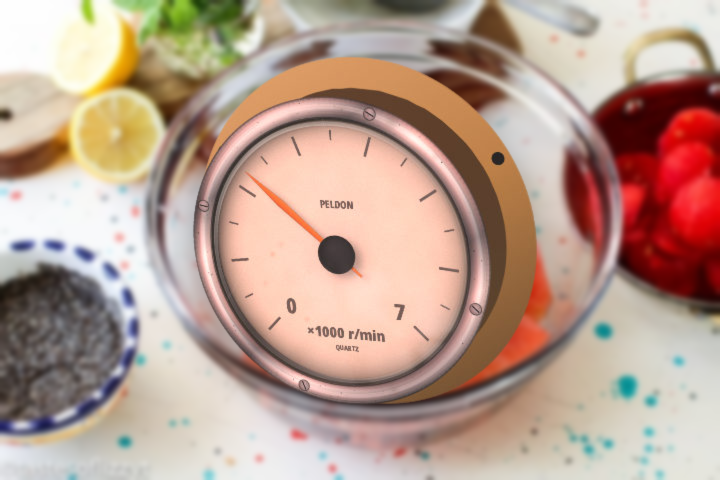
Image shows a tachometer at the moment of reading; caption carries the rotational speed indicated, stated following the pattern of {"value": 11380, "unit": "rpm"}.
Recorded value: {"value": 2250, "unit": "rpm"}
